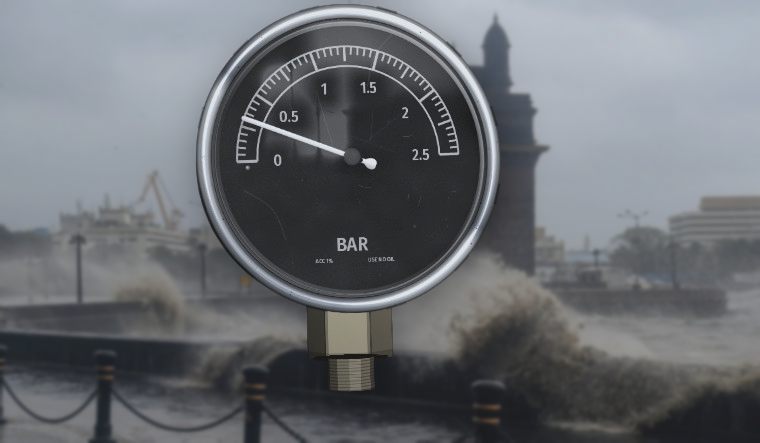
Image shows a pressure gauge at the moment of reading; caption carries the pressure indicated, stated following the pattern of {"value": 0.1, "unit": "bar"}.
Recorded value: {"value": 0.3, "unit": "bar"}
